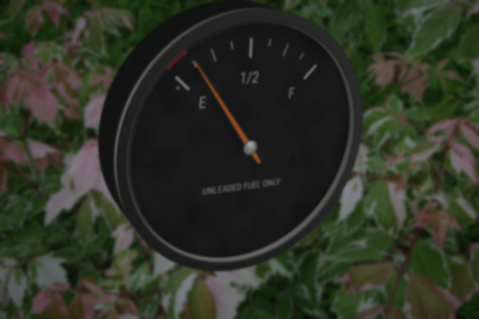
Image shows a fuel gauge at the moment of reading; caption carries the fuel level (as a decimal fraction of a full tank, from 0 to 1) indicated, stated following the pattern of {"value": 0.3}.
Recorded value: {"value": 0.125}
